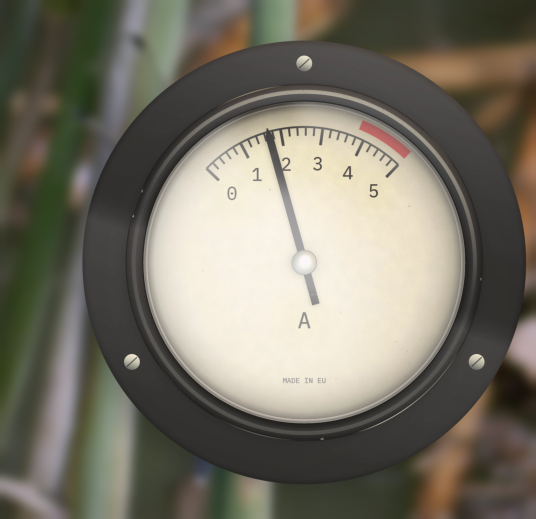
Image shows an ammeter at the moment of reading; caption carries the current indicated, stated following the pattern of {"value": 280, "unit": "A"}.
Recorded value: {"value": 1.7, "unit": "A"}
